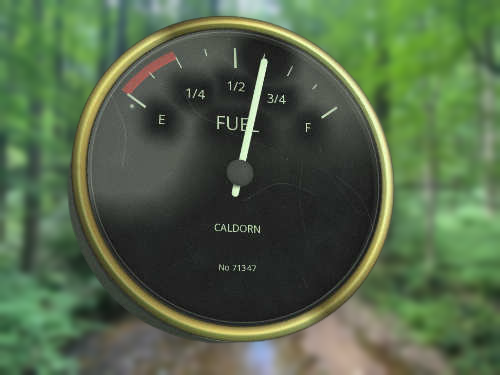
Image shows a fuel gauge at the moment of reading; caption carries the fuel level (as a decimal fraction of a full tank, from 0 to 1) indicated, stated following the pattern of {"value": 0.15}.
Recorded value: {"value": 0.625}
